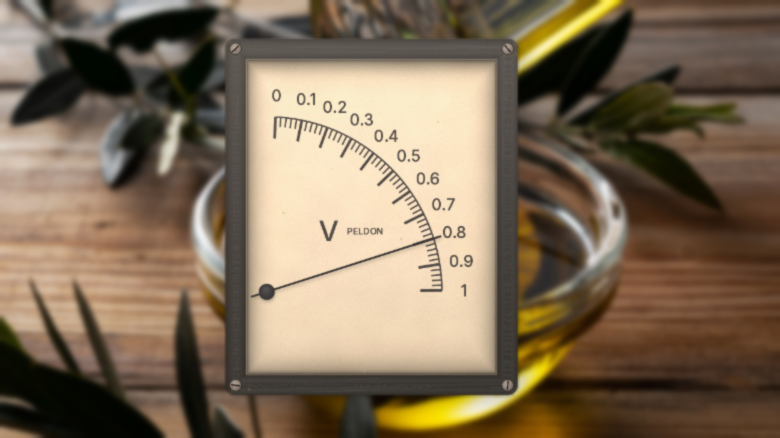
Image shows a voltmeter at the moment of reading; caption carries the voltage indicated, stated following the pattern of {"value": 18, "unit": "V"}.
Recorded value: {"value": 0.8, "unit": "V"}
